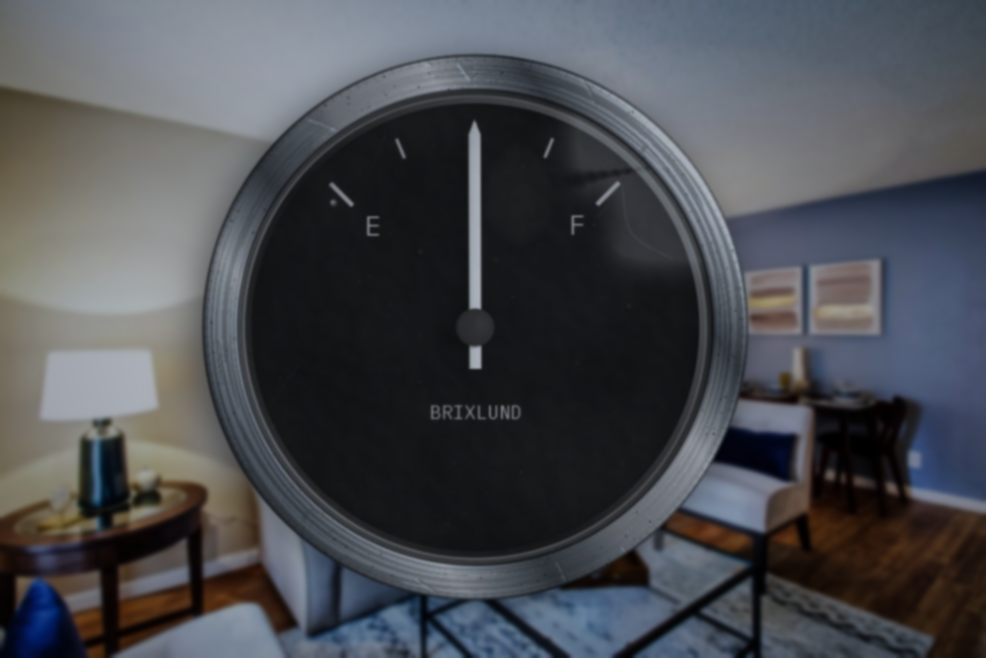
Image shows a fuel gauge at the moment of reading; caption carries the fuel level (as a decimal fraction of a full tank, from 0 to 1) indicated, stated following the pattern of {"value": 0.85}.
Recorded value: {"value": 0.5}
